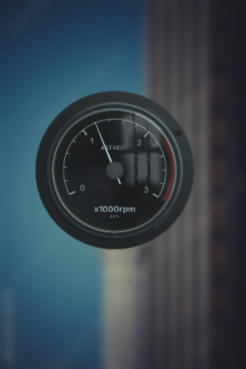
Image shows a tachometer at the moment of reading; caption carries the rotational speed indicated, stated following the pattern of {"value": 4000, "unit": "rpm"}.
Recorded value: {"value": 1200, "unit": "rpm"}
